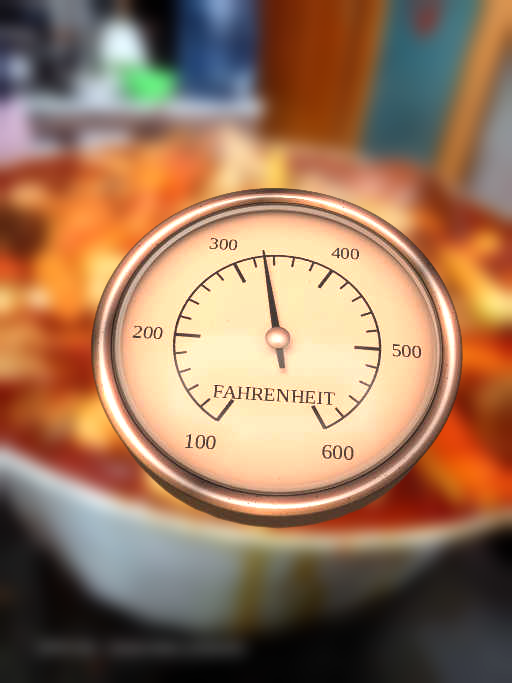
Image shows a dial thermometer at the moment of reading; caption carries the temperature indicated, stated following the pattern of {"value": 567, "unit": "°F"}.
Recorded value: {"value": 330, "unit": "°F"}
